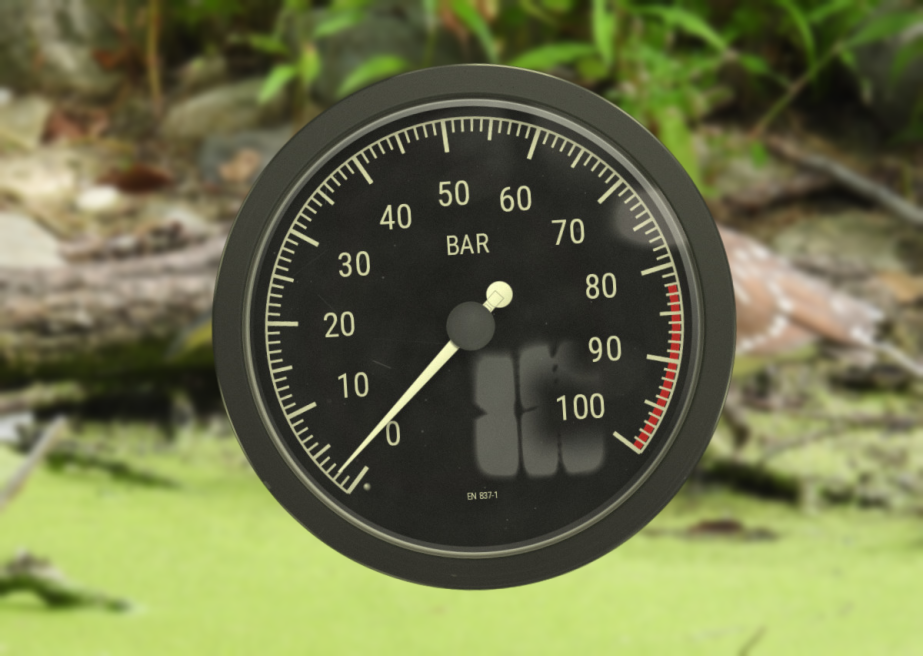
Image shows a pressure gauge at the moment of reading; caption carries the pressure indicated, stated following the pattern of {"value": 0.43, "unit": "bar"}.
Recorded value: {"value": 2, "unit": "bar"}
